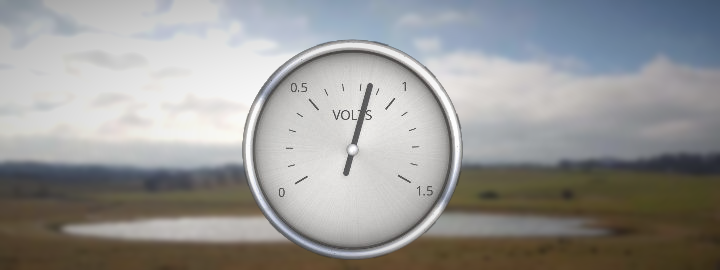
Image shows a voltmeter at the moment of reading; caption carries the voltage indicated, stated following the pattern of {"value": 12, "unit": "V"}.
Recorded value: {"value": 0.85, "unit": "V"}
